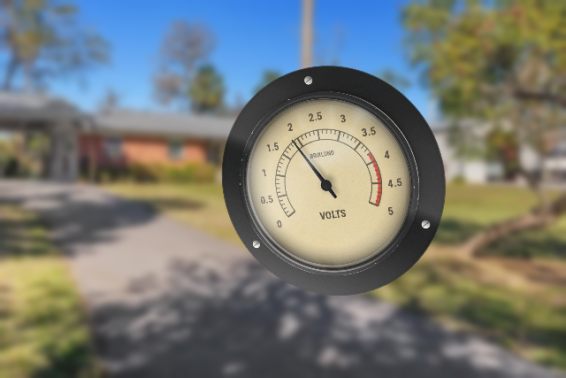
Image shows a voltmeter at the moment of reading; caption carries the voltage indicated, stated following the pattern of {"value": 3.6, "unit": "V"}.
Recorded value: {"value": 1.9, "unit": "V"}
